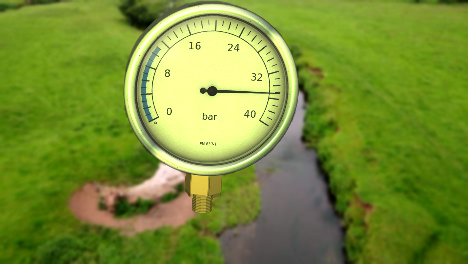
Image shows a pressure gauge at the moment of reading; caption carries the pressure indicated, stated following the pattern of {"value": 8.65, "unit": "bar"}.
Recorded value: {"value": 35, "unit": "bar"}
